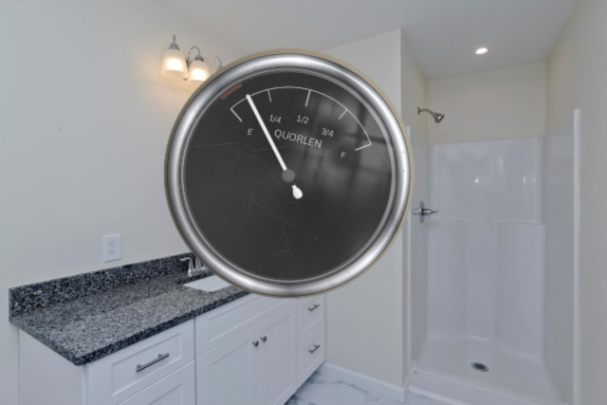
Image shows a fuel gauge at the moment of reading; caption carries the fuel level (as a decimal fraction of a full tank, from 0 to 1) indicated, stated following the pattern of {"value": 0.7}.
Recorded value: {"value": 0.125}
